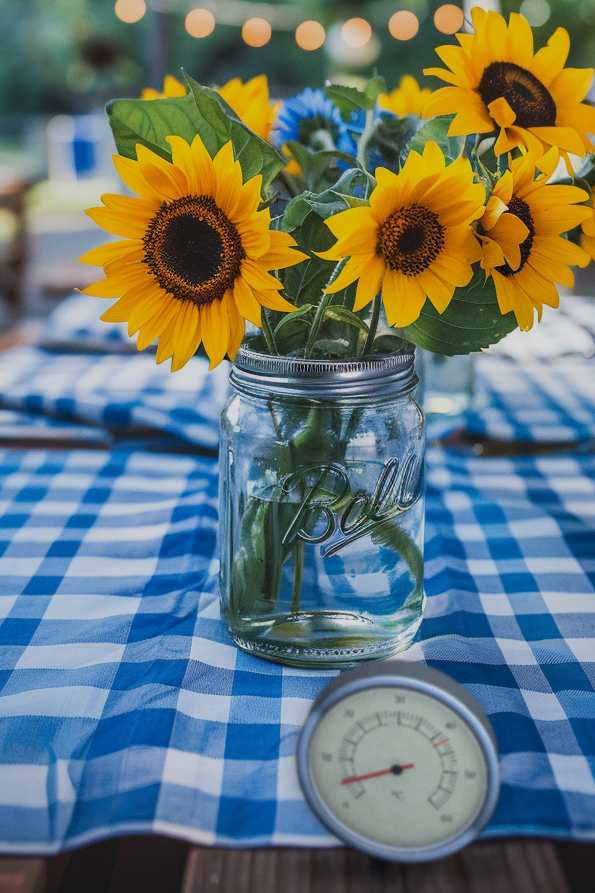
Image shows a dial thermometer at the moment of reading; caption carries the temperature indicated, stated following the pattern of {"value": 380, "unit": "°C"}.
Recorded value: {"value": 5, "unit": "°C"}
